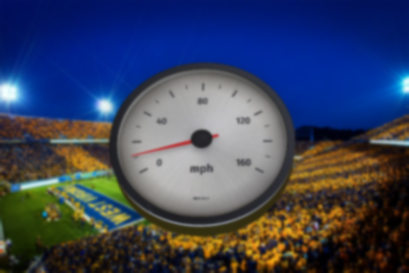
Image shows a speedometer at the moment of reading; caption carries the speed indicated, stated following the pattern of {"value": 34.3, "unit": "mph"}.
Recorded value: {"value": 10, "unit": "mph"}
